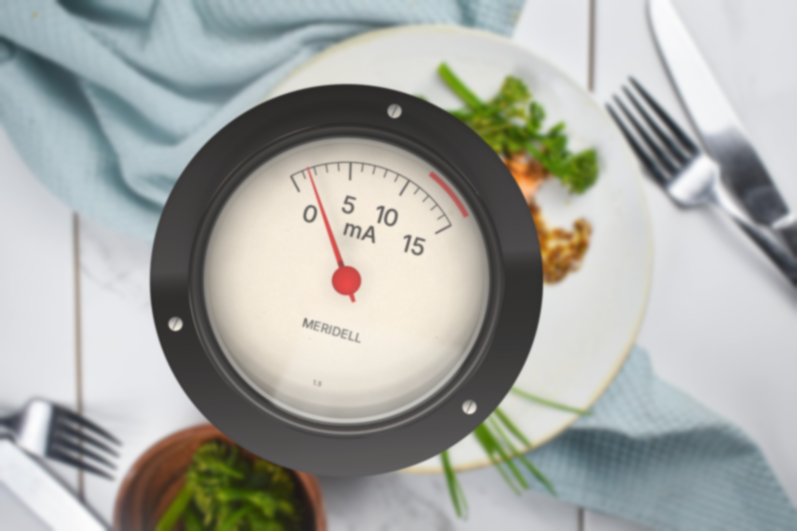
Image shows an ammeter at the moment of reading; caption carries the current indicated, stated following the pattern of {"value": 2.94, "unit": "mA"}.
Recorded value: {"value": 1.5, "unit": "mA"}
